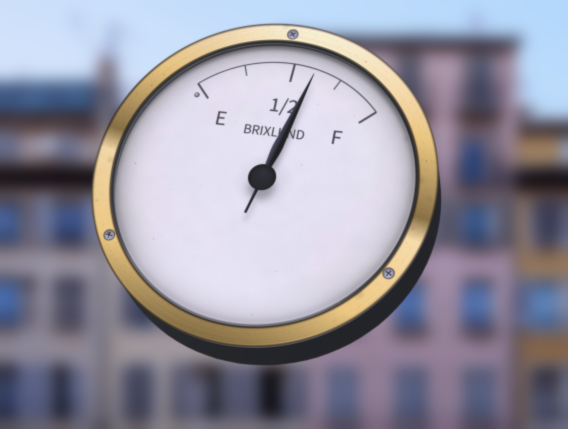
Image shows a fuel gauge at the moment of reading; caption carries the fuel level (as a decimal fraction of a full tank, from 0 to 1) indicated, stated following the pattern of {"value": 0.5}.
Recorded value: {"value": 0.625}
